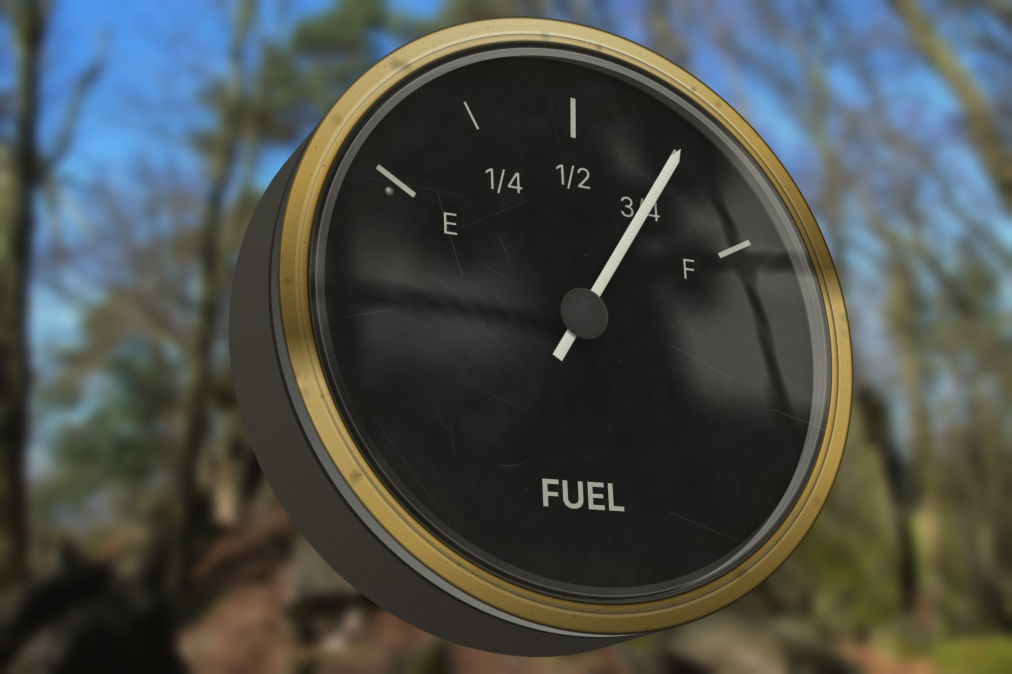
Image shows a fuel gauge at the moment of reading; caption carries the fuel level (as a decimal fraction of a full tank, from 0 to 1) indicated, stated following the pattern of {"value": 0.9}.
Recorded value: {"value": 0.75}
